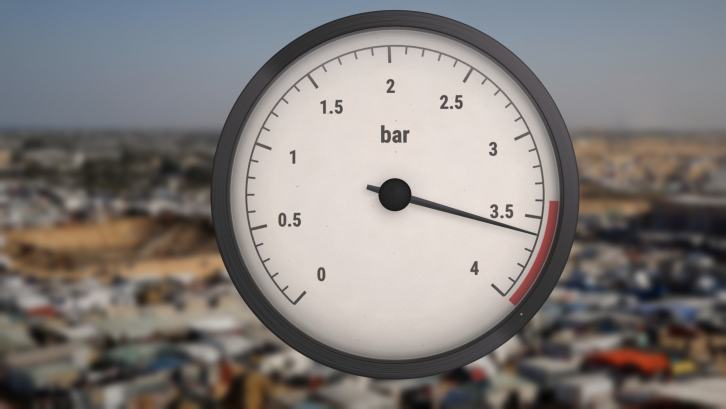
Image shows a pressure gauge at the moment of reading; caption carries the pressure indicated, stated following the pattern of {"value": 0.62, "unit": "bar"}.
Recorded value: {"value": 3.6, "unit": "bar"}
